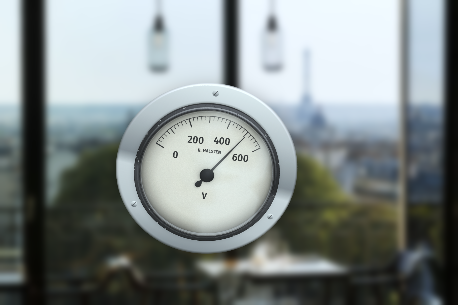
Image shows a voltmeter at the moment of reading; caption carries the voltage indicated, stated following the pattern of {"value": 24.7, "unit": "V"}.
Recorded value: {"value": 500, "unit": "V"}
